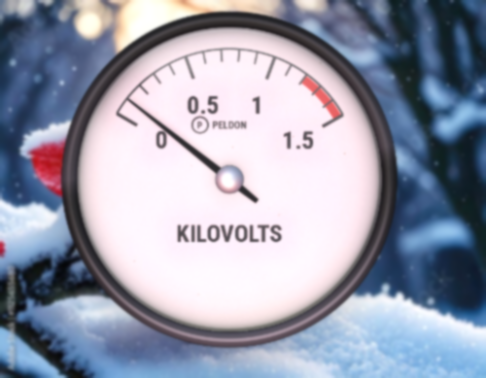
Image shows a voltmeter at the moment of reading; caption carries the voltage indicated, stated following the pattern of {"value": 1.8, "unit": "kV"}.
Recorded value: {"value": 0.1, "unit": "kV"}
